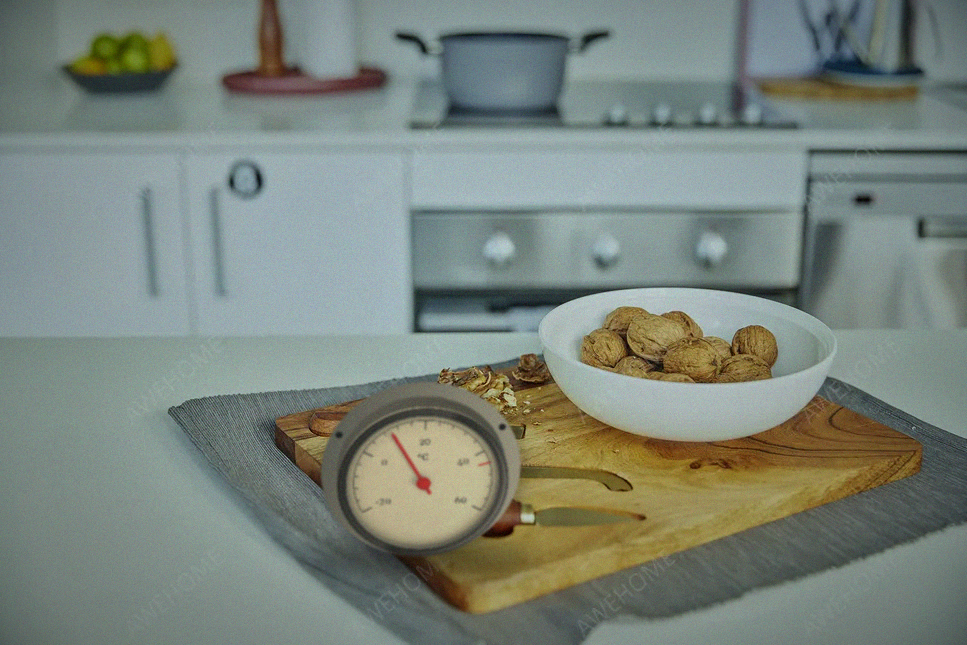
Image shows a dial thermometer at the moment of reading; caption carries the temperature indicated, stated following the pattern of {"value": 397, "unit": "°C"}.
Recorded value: {"value": 10, "unit": "°C"}
